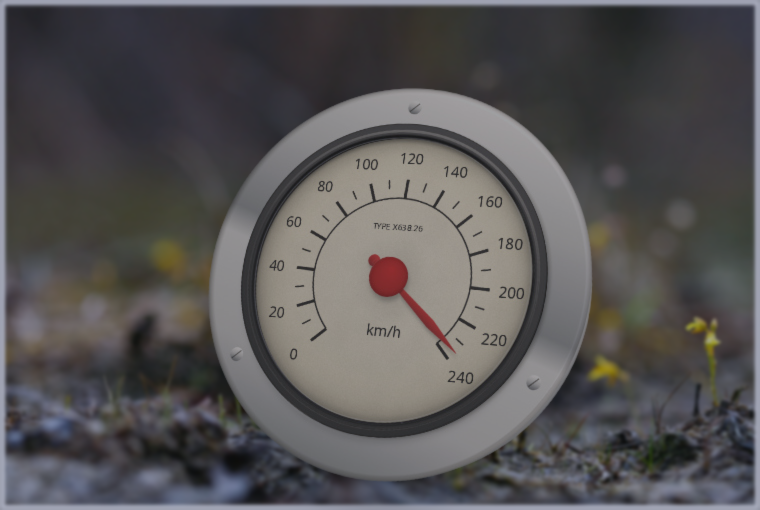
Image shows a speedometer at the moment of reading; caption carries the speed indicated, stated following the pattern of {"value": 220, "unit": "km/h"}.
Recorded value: {"value": 235, "unit": "km/h"}
